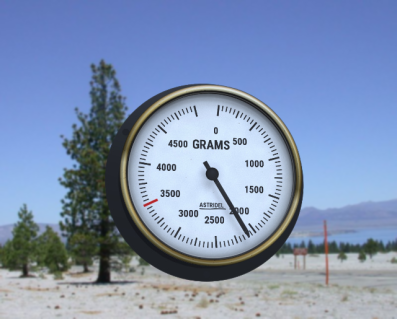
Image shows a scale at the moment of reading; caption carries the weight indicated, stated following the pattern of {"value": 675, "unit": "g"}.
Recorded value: {"value": 2100, "unit": "g"}
